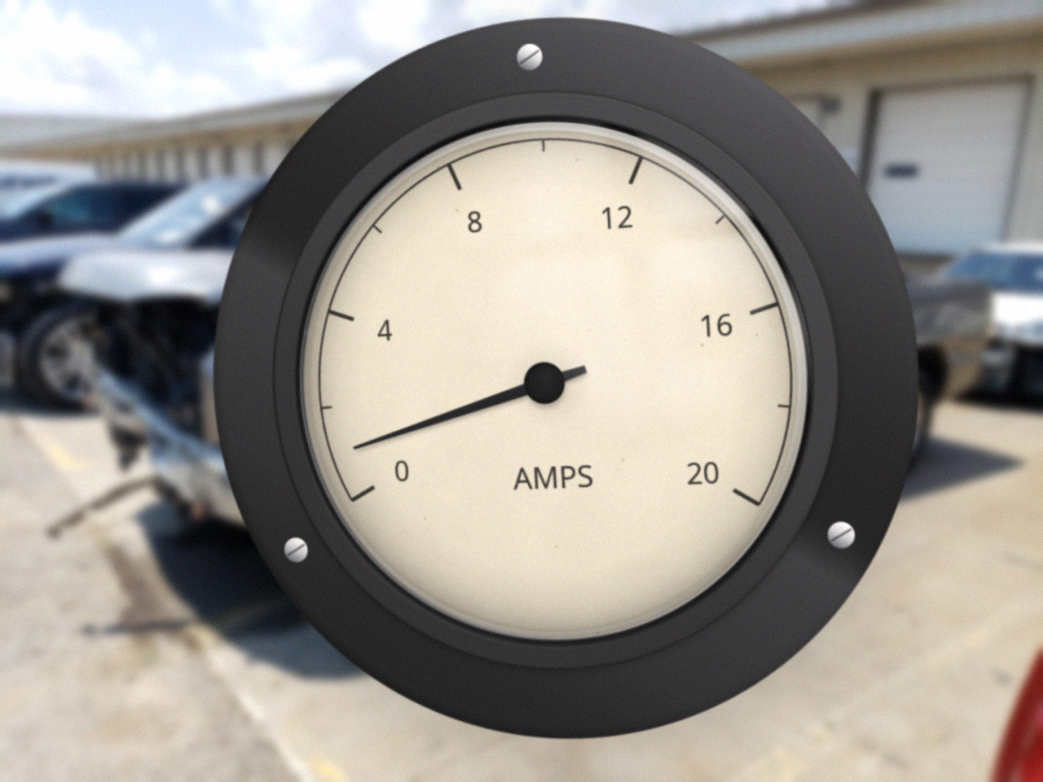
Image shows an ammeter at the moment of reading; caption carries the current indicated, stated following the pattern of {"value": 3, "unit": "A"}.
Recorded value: {"value": 1, "unit": "A"}
